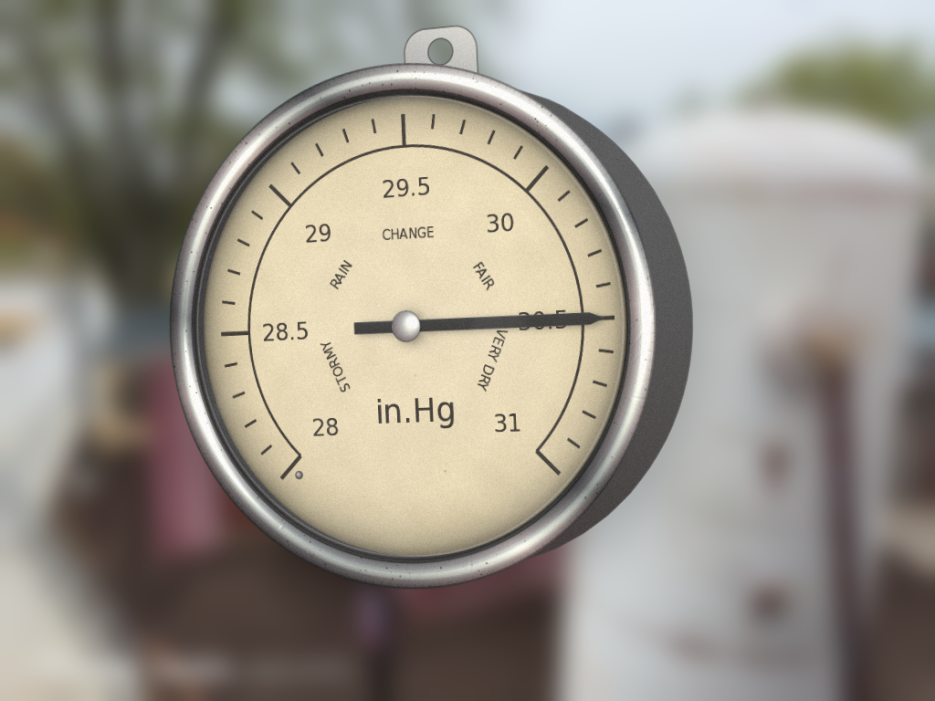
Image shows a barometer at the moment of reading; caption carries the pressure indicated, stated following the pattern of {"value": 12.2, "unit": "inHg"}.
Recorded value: {"value": 30.5, "unit": "inHg"}
